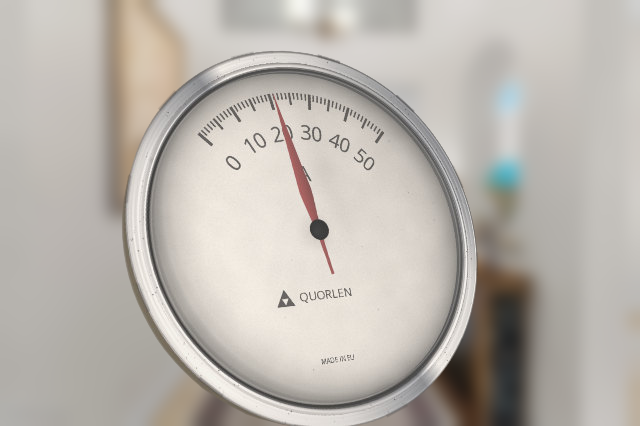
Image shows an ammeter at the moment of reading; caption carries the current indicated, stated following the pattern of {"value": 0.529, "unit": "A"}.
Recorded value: {"value": 20, "unit": "A"}
